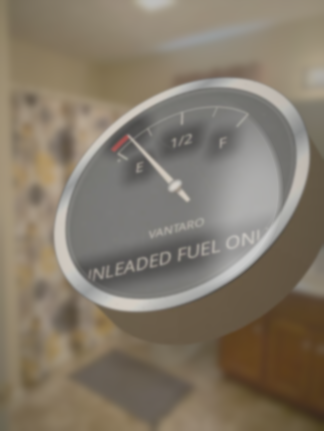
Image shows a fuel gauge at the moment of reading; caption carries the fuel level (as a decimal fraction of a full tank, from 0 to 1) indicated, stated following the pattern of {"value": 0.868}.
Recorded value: {"value": 0.125}
